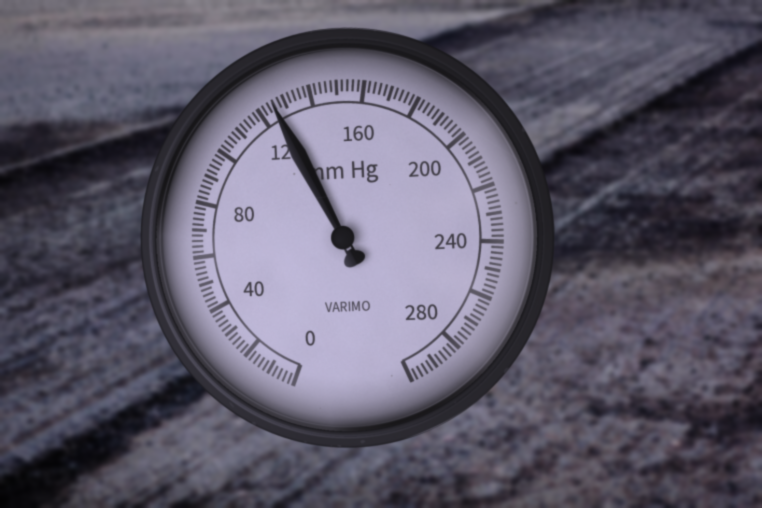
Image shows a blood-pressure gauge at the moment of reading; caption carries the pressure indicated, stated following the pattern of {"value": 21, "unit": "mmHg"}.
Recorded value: {"value": 126, "unit": "mmHg"}
